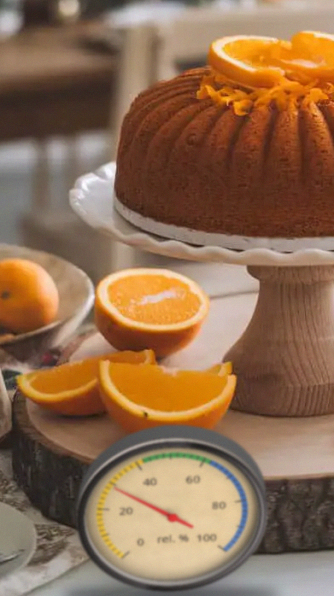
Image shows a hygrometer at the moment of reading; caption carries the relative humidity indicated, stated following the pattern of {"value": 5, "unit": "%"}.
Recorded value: {"value": 30, "unit": "%"}
